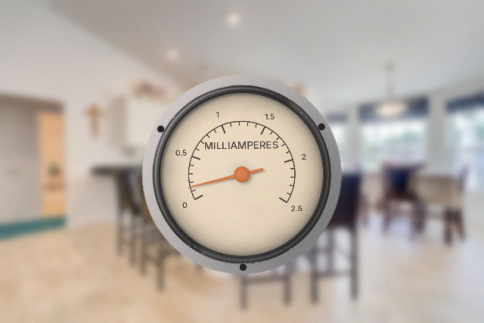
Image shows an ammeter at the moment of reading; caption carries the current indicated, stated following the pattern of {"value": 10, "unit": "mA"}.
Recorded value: {"value": 0.15, "unit": "mA"}
